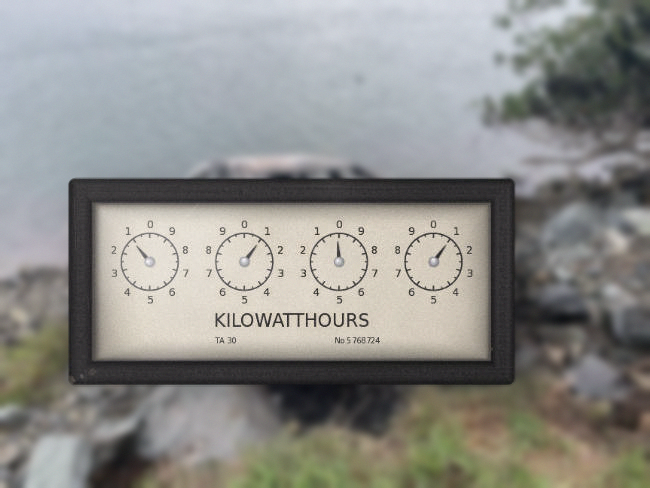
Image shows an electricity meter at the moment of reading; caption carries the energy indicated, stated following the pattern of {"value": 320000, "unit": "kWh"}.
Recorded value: {"value": 1101, "unit": "kWh"}
